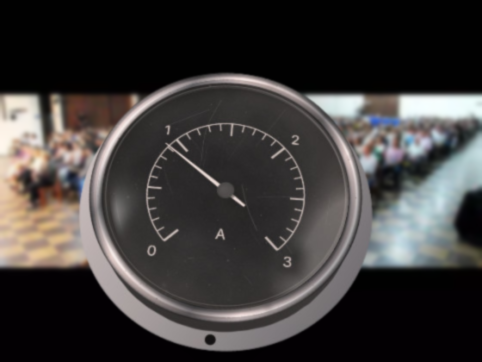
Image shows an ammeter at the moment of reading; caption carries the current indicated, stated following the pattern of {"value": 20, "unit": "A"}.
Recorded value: {"value": 0.9, "unit": "A"}
